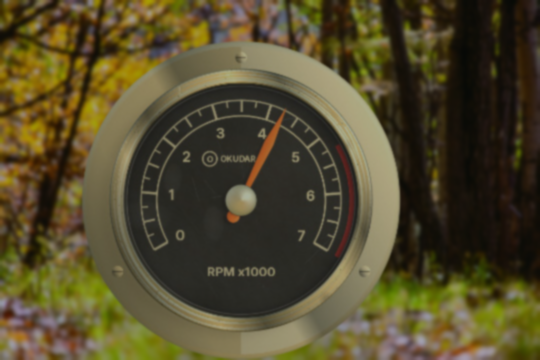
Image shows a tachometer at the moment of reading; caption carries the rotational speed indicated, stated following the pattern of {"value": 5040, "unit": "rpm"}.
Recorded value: {"value": 4250, "unit": "rpm"}
